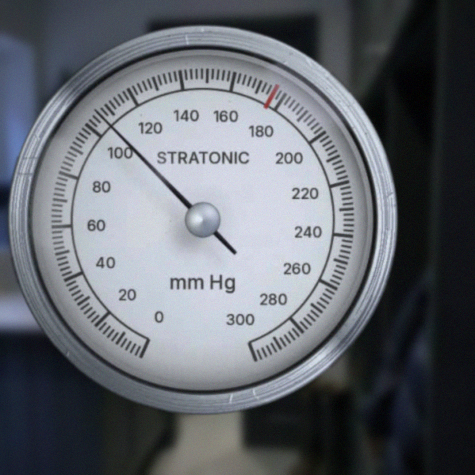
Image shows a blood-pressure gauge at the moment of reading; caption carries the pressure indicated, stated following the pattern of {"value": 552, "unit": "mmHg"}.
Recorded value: {"value": 106, "unit": "mmHg"}
